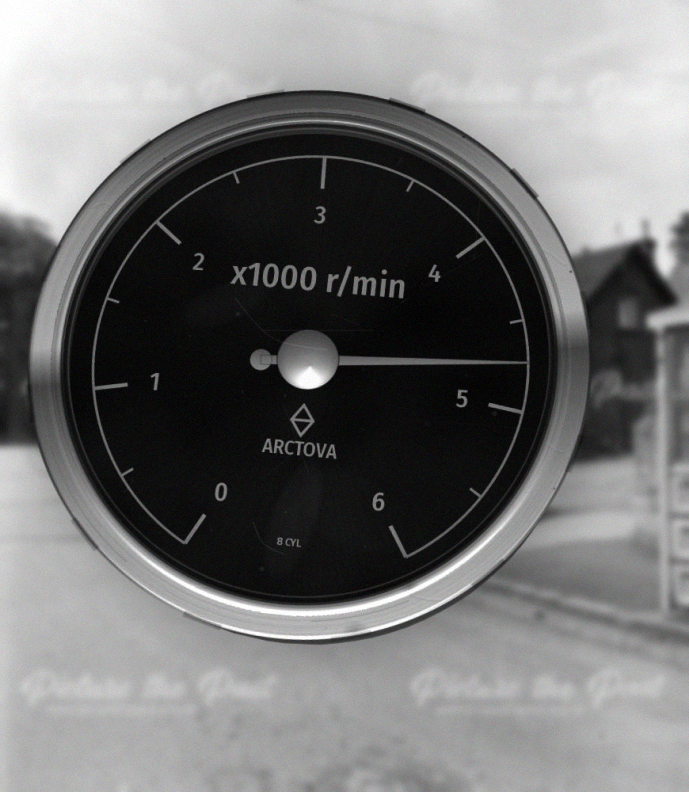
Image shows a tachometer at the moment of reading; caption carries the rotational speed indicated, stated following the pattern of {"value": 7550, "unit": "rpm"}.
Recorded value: {"value": 4750, "unit": "rpm"}
